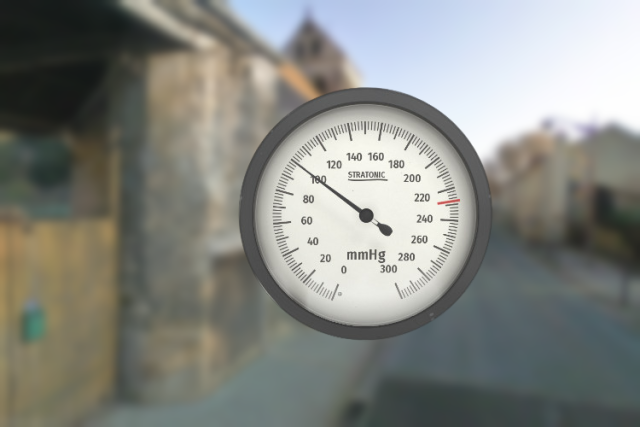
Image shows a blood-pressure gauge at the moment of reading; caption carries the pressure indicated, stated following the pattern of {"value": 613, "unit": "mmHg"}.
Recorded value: {"value": 100, "unit": "mmHg"}
